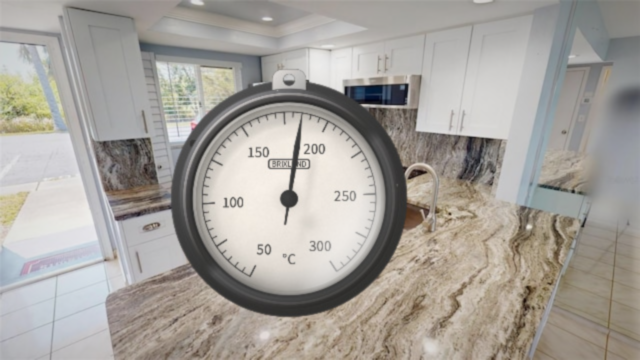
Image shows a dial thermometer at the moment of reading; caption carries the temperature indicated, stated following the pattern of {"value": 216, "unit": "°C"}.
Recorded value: {"value": 185, "unit": "°C"}
